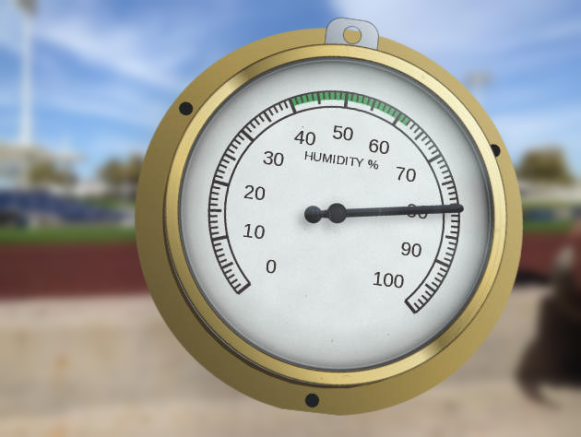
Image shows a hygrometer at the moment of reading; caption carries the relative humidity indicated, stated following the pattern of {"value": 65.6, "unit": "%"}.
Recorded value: {"value": 80, "unit": "%"}
